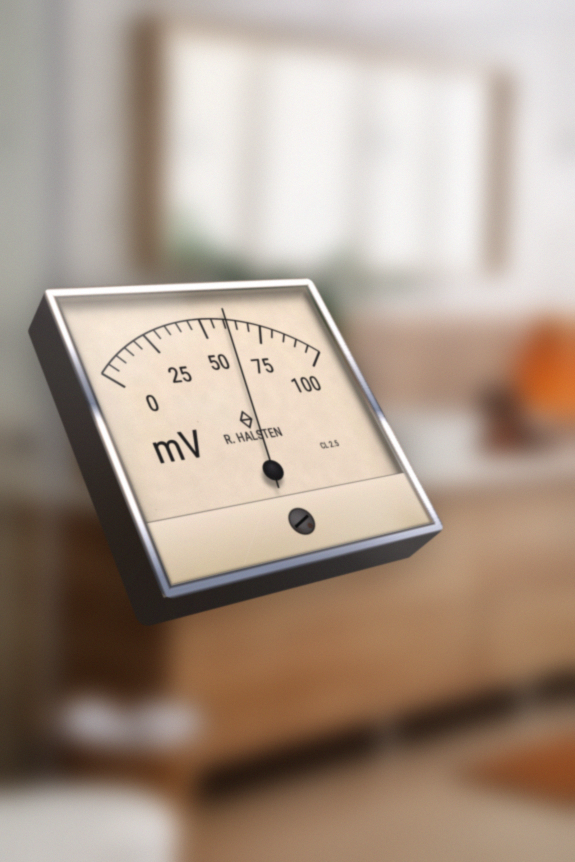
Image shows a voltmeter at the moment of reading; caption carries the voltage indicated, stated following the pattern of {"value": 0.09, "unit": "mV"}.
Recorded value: {"value": 60, "unit": "mV"}
